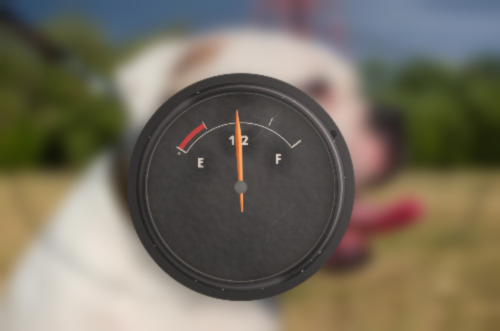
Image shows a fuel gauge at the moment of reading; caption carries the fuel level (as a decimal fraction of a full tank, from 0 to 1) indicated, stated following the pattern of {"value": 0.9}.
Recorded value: {"value": 0.5}
